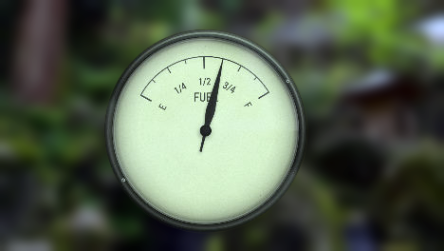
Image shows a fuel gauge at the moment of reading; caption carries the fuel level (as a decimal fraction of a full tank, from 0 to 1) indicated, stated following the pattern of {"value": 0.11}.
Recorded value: {"value": 0.625}
